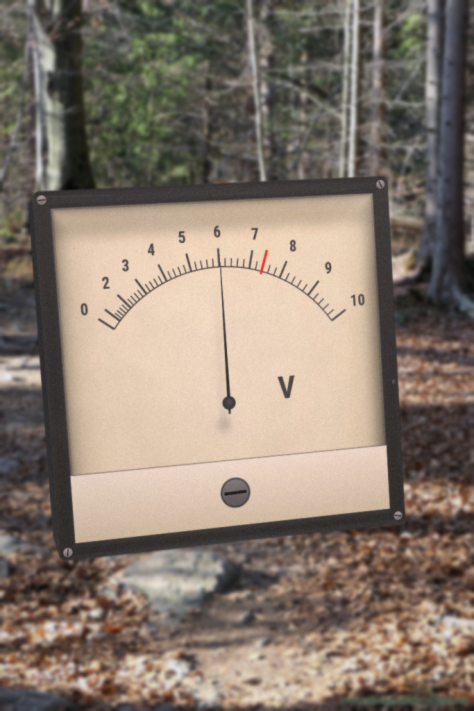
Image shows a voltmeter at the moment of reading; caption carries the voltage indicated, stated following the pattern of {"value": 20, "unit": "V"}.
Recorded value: {"value": 6, "unit": "V"}
